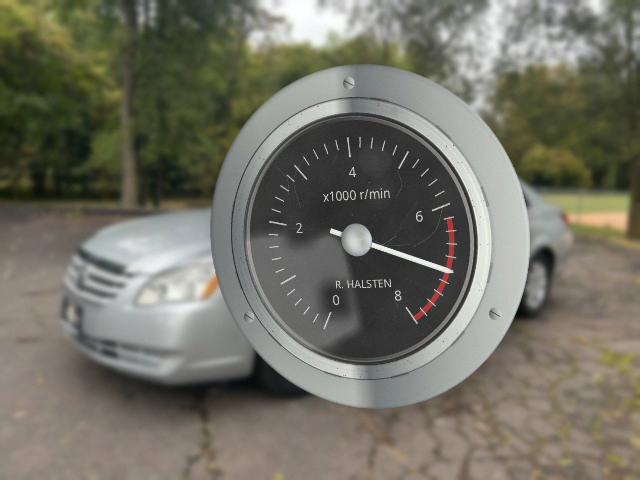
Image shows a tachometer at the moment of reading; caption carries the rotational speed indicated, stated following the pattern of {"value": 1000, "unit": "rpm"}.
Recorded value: {"value": 7000, "unit": "rpm"}
